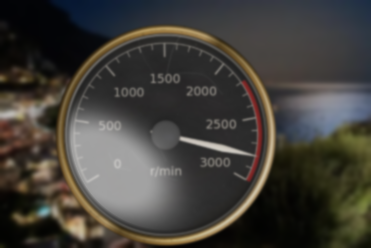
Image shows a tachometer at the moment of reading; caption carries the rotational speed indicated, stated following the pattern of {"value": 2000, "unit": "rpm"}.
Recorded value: {"value": 2800, "unit": "rpm"}
